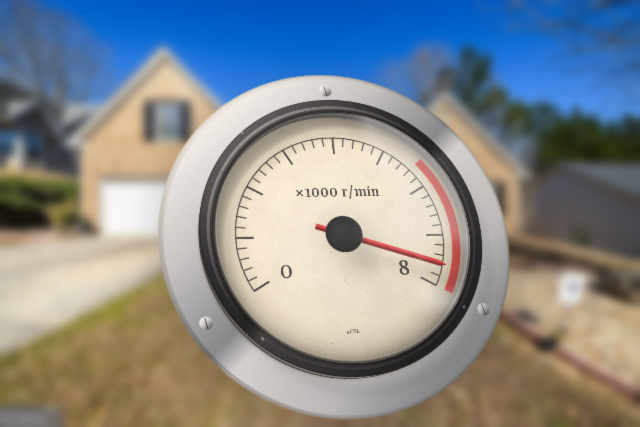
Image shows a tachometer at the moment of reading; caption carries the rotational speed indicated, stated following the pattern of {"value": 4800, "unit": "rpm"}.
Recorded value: {"value": 7600, "unit": "rpm"}
